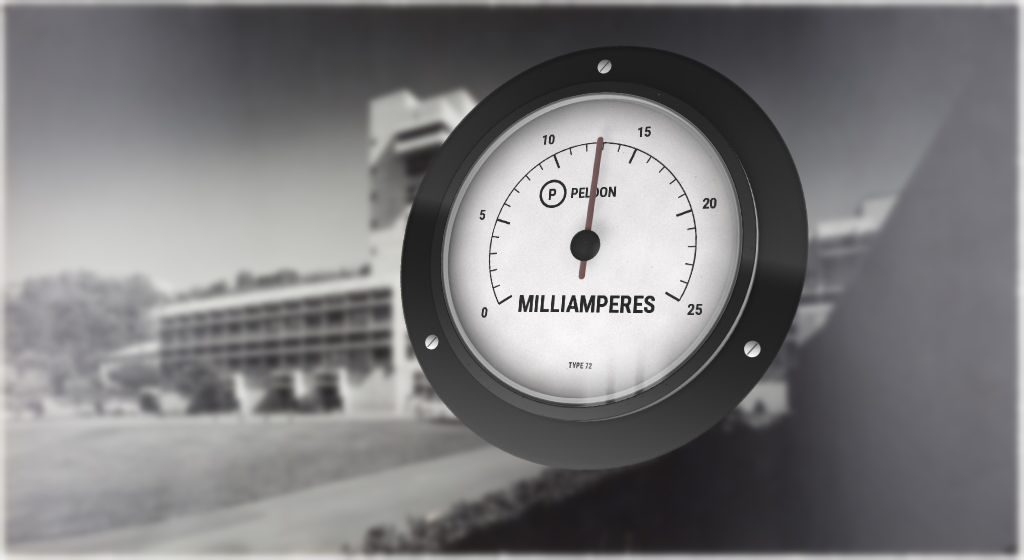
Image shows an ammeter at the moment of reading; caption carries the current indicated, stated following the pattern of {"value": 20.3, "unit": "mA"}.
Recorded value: {"value": 13, "unit": "mA"}
